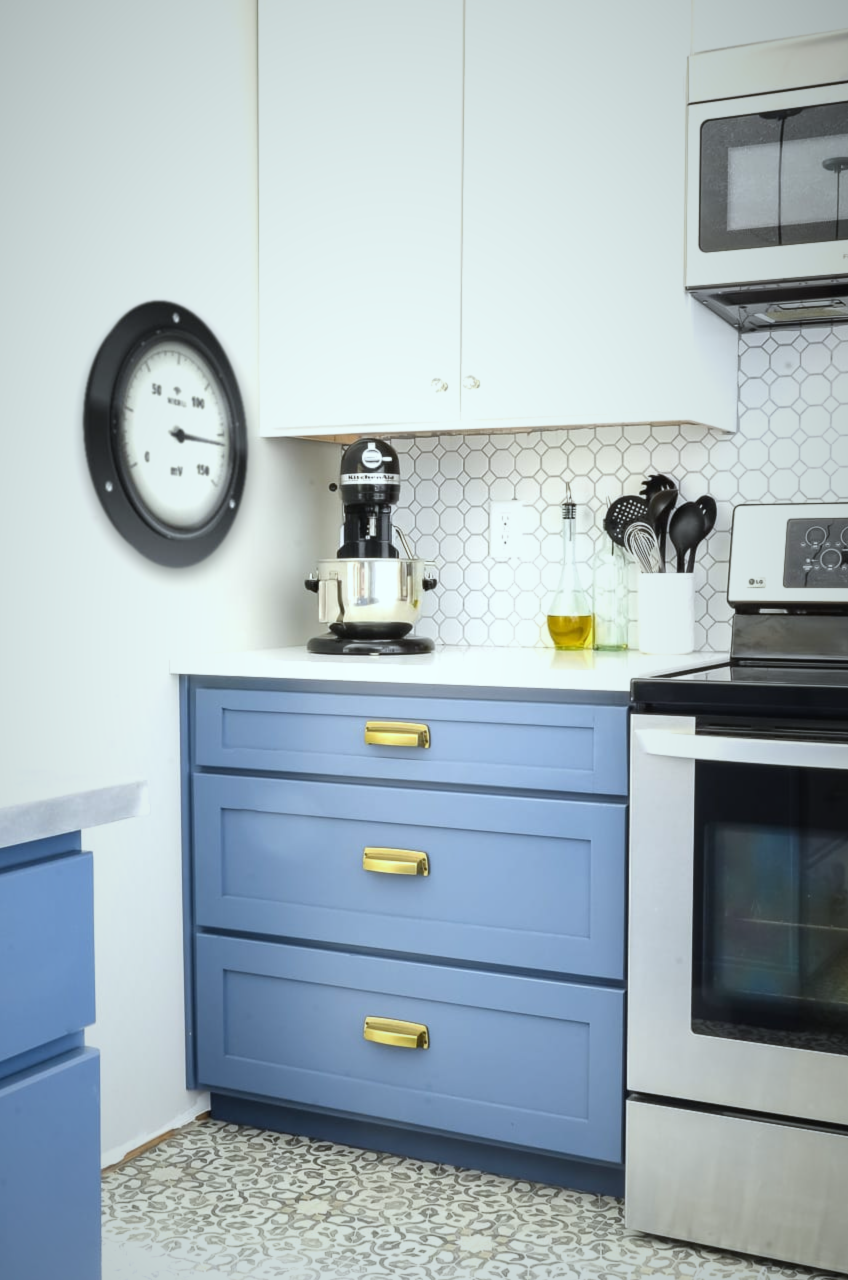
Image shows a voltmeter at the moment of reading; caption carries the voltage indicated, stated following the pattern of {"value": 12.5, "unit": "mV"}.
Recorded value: {"value": 130, "unit": "mV"}
